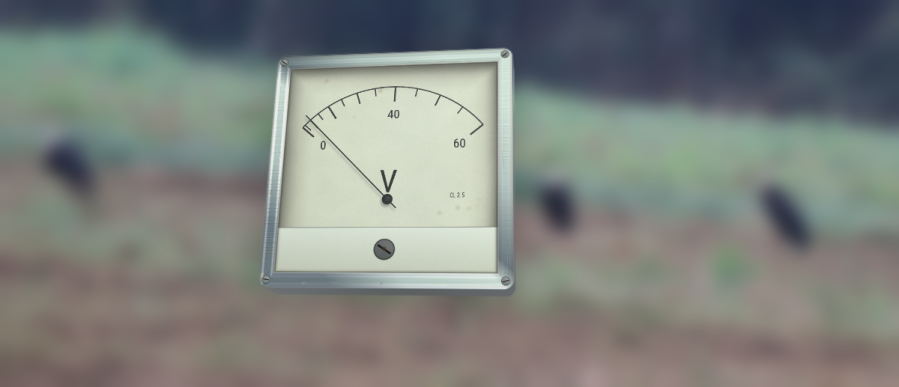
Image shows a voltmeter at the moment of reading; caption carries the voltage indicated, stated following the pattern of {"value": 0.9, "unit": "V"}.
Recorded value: {"value": 10, "unit": "V"}
